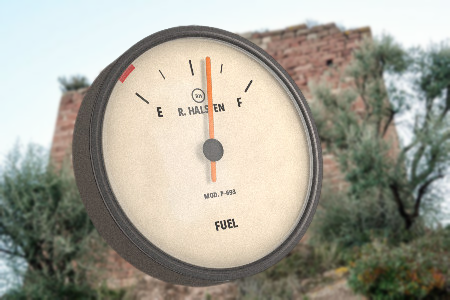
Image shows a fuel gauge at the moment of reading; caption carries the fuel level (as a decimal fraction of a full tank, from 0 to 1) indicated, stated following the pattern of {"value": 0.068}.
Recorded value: {"value": 0.625}
